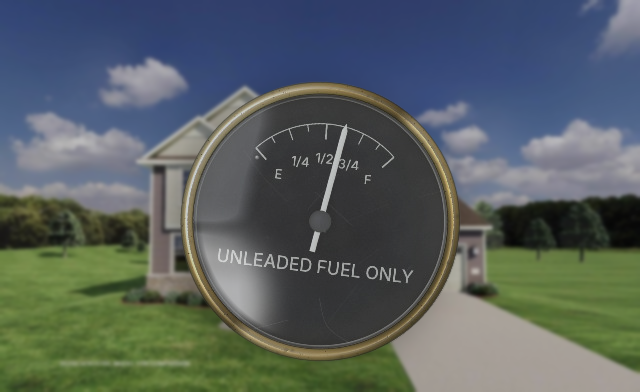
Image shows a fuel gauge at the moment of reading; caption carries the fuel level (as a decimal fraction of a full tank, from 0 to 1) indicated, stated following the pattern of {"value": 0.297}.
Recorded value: {"value": 0.625}
